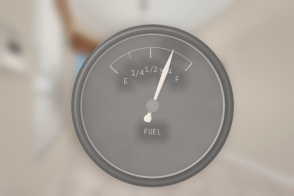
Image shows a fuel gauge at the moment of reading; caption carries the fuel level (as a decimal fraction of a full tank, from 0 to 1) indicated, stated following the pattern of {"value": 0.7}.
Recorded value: {"value": 0.75}
